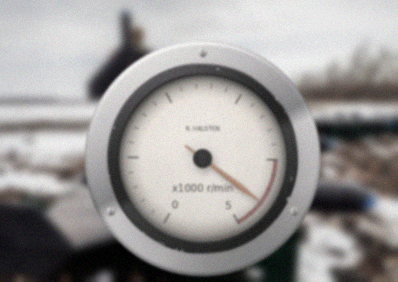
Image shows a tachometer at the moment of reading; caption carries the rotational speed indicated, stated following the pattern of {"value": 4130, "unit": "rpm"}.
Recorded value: {"value": 4600, "unit": "rpm"}
